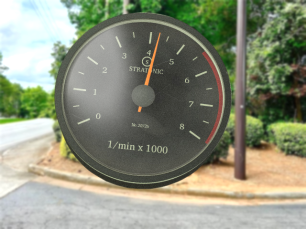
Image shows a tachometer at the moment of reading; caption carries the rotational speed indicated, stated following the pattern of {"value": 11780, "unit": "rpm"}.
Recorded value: {"value": 4250, "unit": "rpm"}
